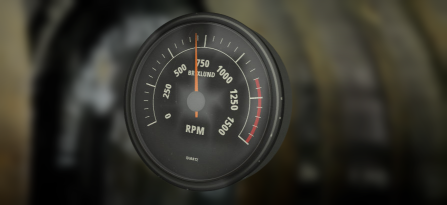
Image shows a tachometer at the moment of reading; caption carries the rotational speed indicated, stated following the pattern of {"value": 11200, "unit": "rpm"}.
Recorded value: {"value": 700, "unit": "rpm"}
